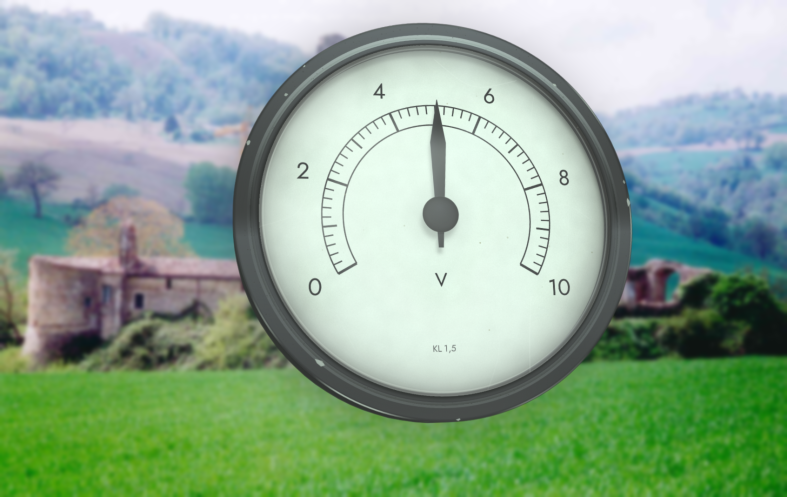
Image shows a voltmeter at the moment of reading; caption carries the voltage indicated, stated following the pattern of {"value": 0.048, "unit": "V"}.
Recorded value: {"value": 5, "unit": "V"}
